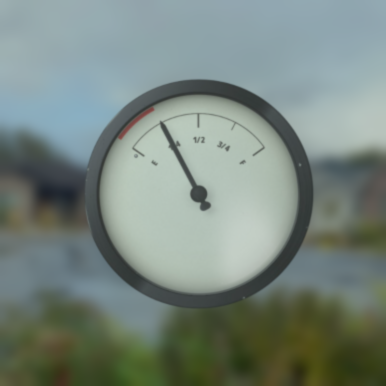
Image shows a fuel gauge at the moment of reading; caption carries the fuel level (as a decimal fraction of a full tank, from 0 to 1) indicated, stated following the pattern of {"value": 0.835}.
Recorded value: {"value": 0.25}
